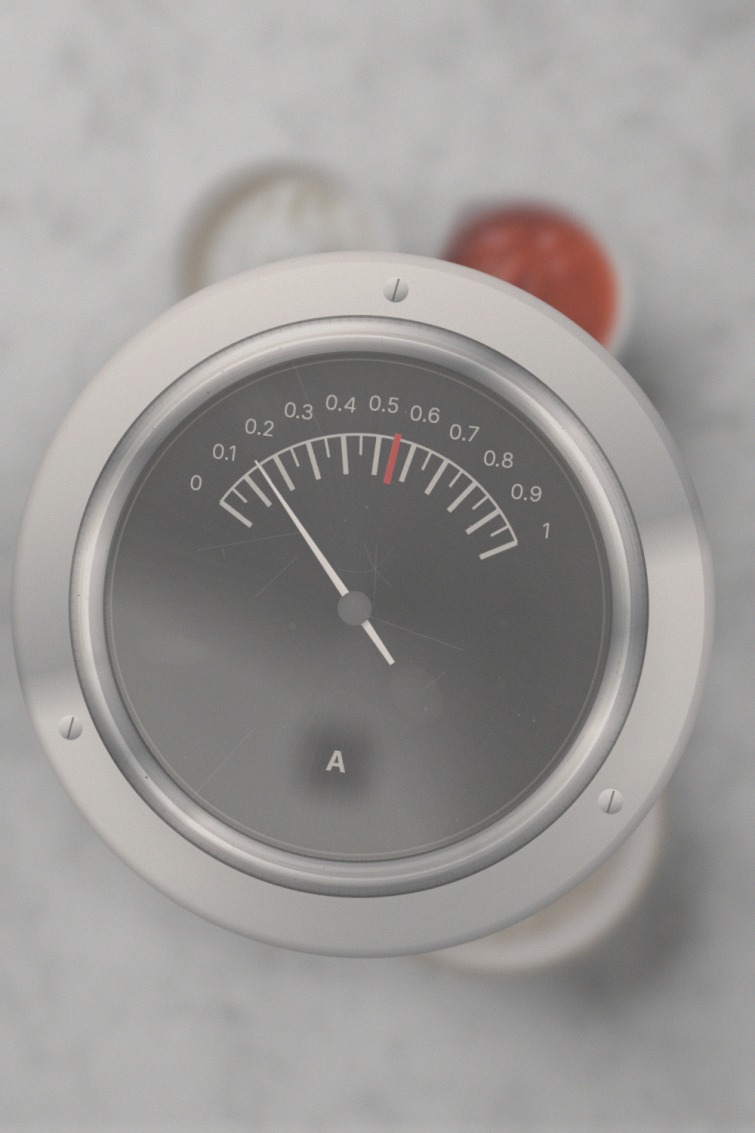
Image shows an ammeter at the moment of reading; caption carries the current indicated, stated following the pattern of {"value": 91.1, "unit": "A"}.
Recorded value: {"value": 0.15, "unit": "A"}
